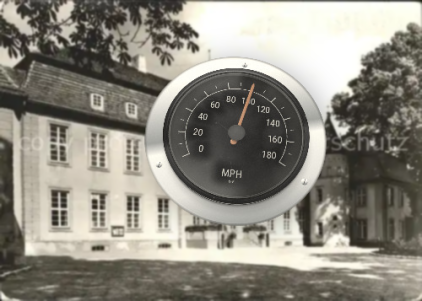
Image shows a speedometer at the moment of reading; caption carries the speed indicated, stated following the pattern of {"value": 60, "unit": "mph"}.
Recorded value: {"value": 100, "unit": "mph"}
